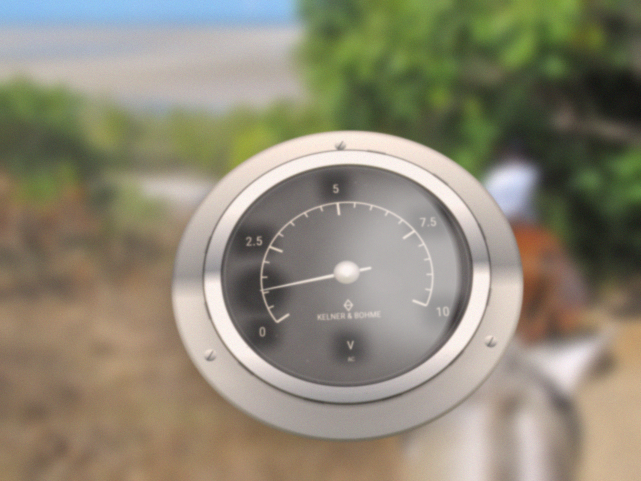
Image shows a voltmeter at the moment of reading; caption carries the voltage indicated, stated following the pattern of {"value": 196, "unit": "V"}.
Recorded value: {"value": 1, "unit": "V"}
